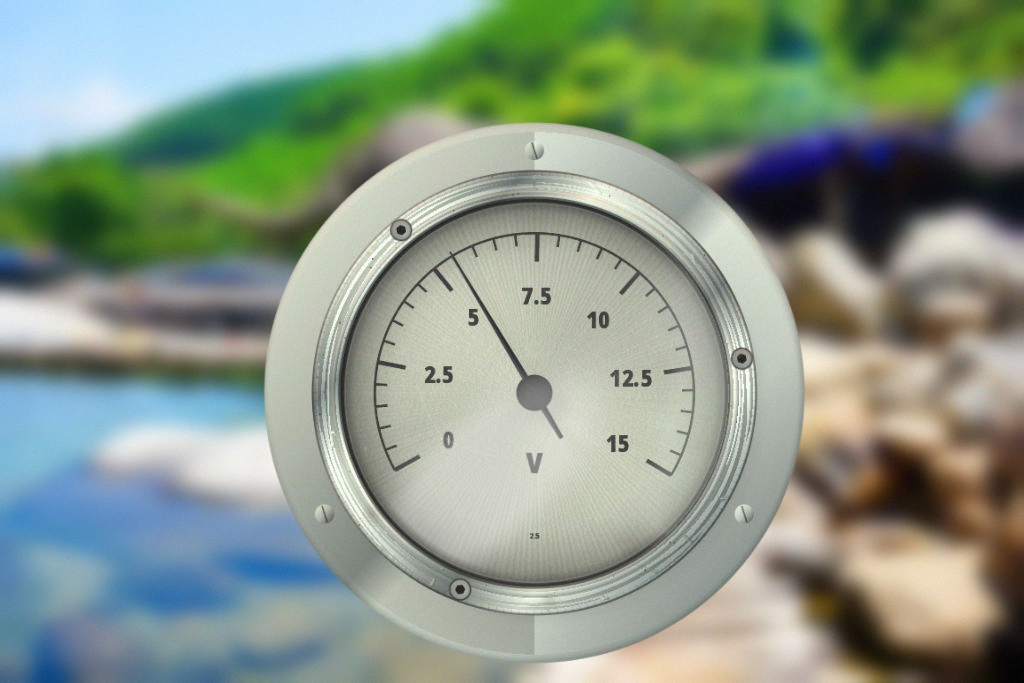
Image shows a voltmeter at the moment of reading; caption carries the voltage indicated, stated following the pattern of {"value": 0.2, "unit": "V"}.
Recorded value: {"value": 5.5, "unit": "V"}
